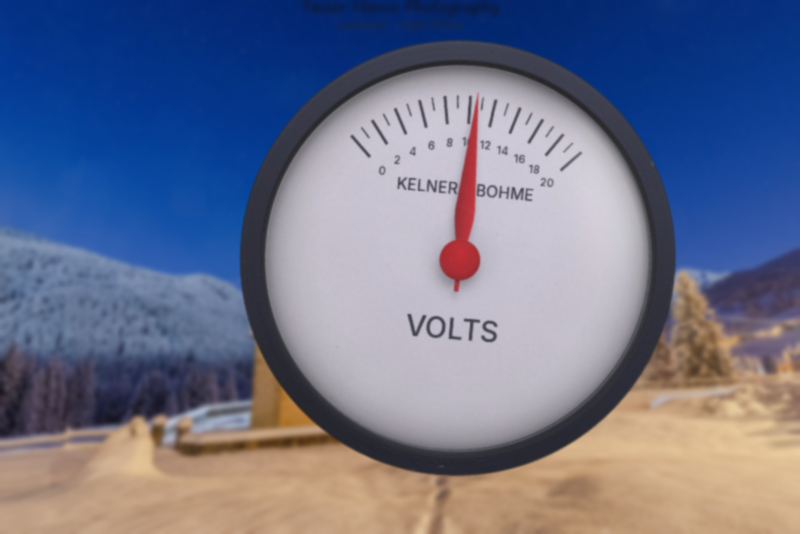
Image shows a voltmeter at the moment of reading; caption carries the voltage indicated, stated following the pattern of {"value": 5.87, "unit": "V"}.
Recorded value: {"value": 10.5, "unit": "V"}
